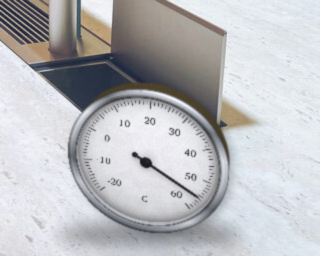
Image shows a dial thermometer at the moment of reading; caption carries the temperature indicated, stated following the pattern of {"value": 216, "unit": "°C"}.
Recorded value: {"value": 55, "unit": "°C"}
